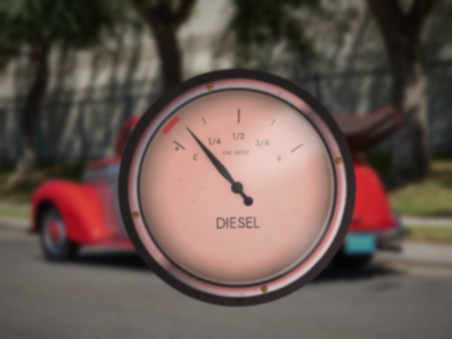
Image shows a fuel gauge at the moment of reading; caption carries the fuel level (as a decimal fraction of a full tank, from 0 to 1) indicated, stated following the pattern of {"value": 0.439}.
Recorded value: {"value": 0.125}
